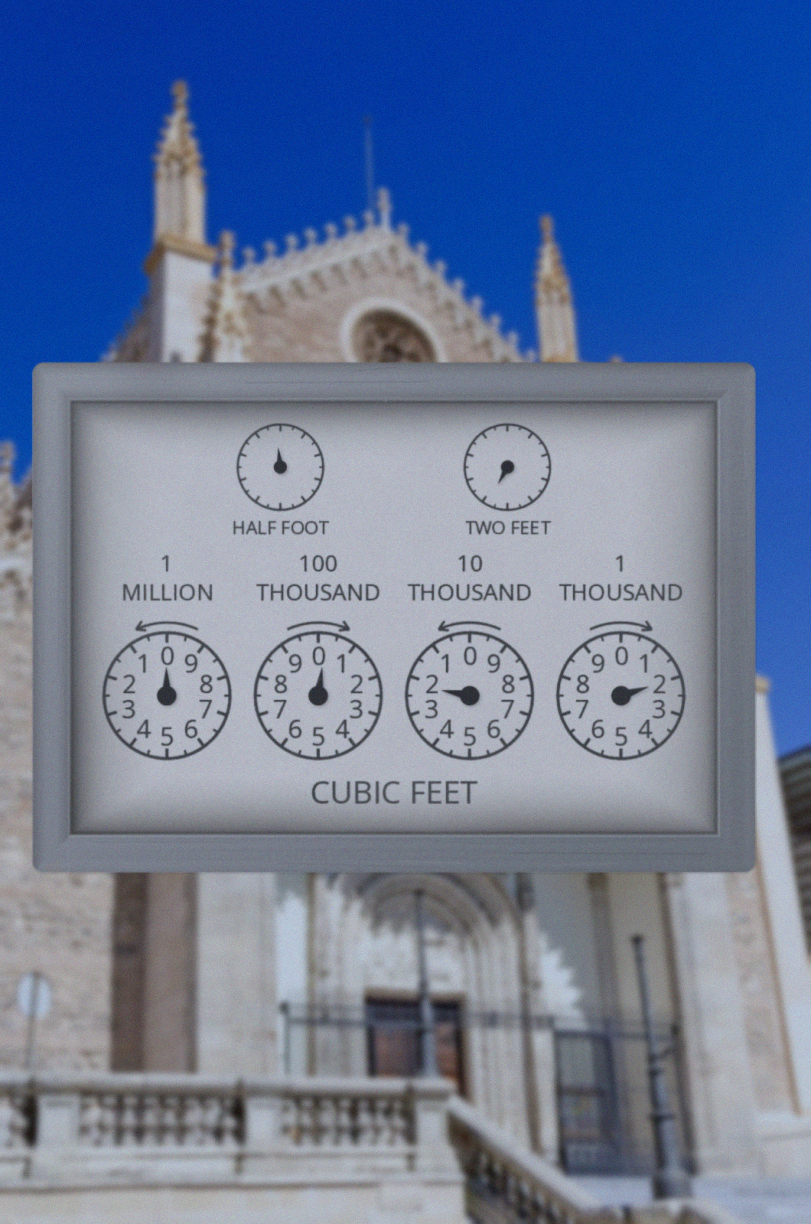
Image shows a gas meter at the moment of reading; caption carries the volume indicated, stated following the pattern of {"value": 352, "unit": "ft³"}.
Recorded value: {"value": 2200, "unit": "ft³"}
